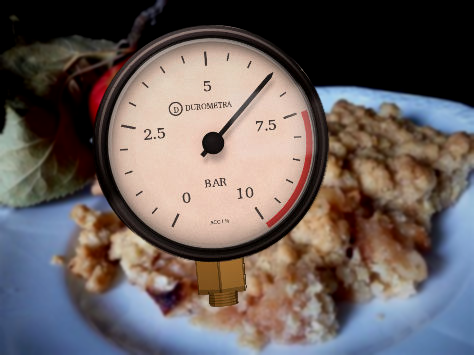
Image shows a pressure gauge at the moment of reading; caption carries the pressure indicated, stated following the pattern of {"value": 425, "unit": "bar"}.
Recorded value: {"value": 6.5, "unit": "bar"}
